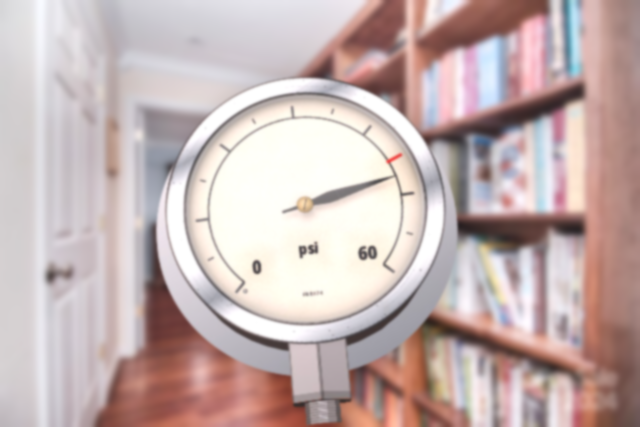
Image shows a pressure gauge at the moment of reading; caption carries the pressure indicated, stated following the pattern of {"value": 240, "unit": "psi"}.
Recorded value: {"value": 47.5, "unit": "psi"}
